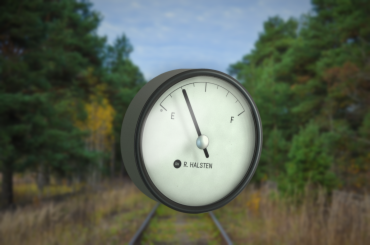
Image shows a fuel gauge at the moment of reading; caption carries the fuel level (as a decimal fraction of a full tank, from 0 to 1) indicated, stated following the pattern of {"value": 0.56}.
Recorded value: {"value": 0.25}
